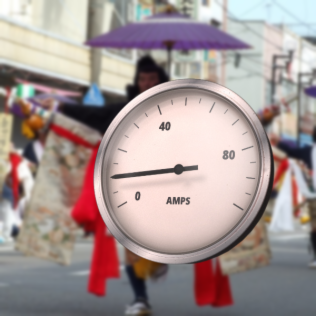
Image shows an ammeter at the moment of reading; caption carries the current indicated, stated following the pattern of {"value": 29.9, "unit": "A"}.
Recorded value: {"value": 10, "unit": "A"}
